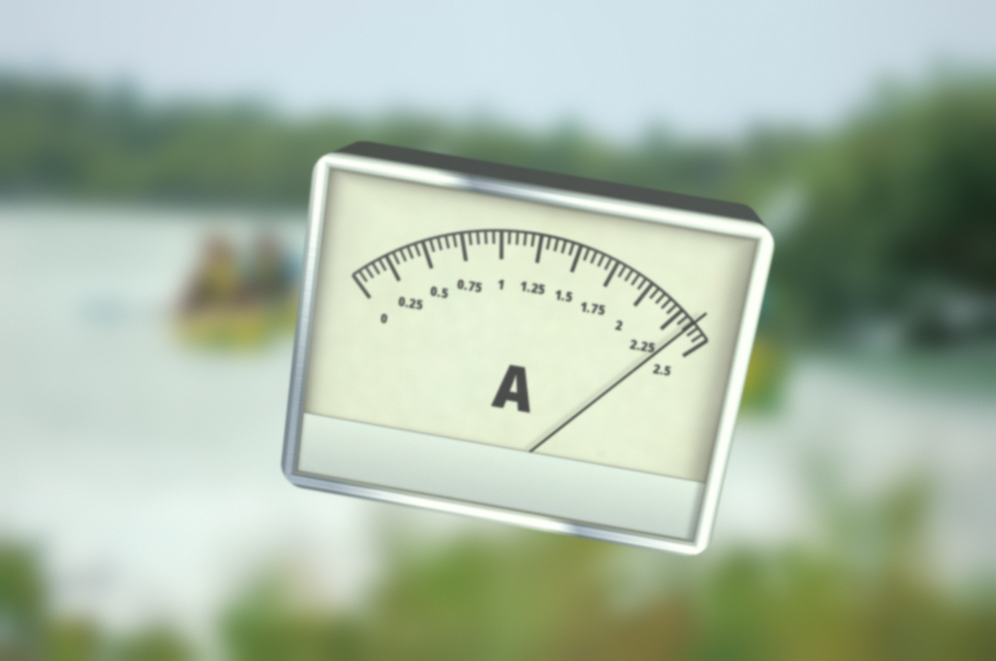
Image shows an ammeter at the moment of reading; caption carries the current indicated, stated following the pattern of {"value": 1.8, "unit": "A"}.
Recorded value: {"value": 2.35, "unit": "A"}
